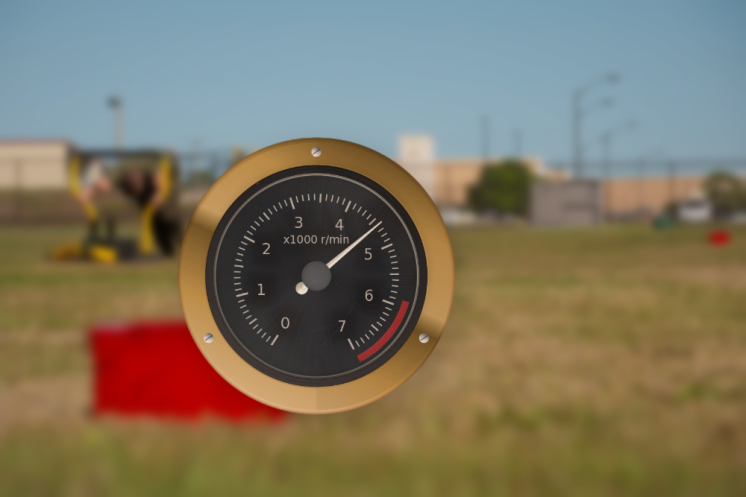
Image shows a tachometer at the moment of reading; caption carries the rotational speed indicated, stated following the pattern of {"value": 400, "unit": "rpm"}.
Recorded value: {"value": 4600, "unit": "rpm"}
